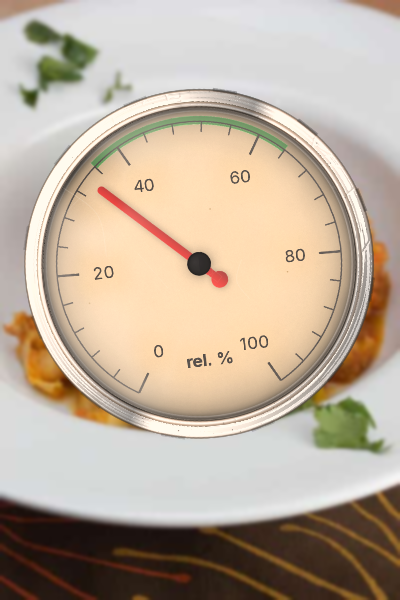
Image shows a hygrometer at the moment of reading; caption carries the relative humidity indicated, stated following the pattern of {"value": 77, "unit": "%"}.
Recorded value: {"value": 34, "unit": "%"}
